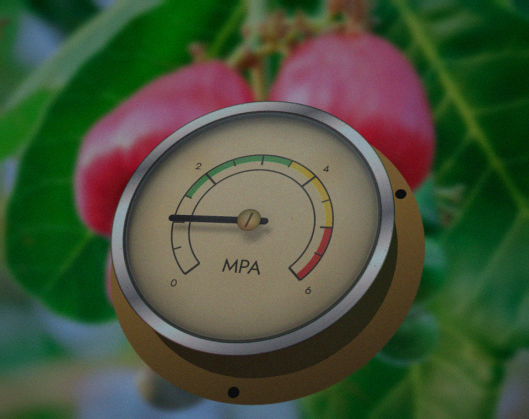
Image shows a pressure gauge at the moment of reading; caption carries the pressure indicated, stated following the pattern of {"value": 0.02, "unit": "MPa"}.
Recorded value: {"value": 1, "unit": "MPa"}
